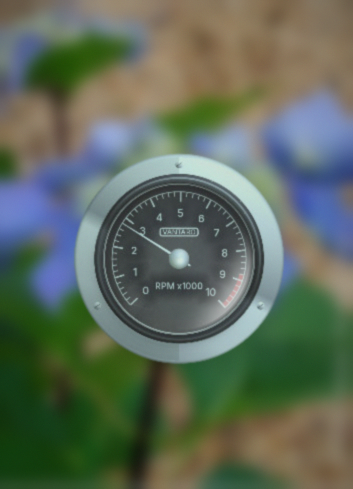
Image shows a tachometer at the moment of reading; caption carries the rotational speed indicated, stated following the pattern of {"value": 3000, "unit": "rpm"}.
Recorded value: {"value": 2800, "unit": "rpm"}
